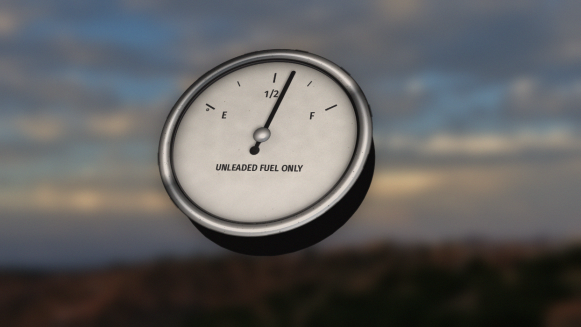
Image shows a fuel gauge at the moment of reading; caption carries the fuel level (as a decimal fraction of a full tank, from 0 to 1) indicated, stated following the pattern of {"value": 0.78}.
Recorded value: {"value": 0.625}
